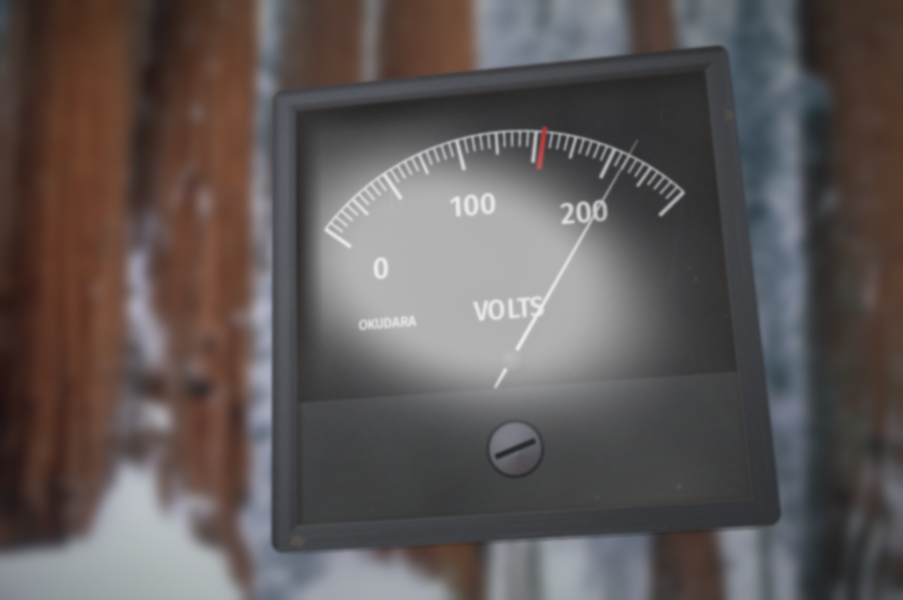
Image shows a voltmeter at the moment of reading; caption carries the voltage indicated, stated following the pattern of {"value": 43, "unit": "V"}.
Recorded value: {"value": 210, "unit": "V"}
